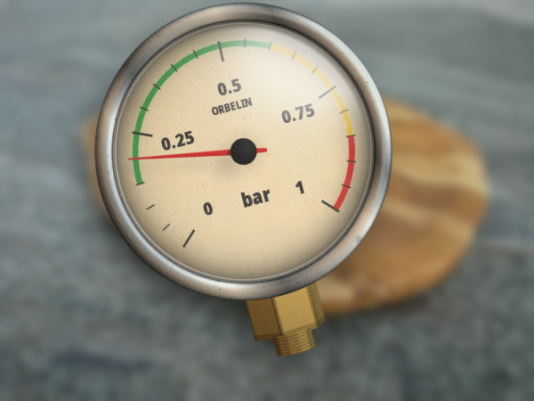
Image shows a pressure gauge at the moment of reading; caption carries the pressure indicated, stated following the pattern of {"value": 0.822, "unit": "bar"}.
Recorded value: {"value": 0.2, "unit": "bar"}
